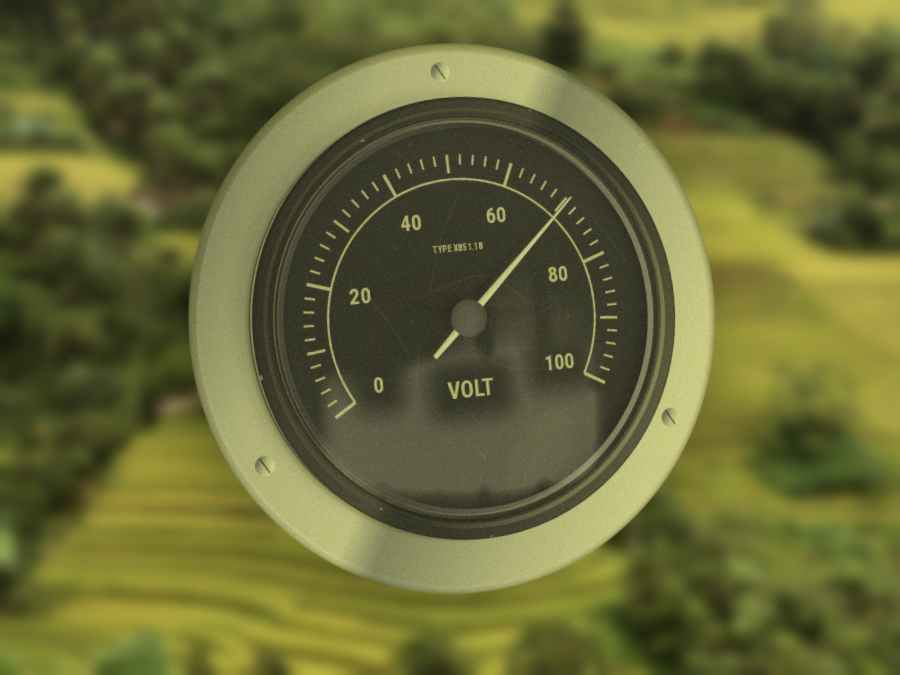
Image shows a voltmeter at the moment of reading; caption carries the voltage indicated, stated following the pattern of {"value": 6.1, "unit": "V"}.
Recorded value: {"value": 70, "unit": "V"}
